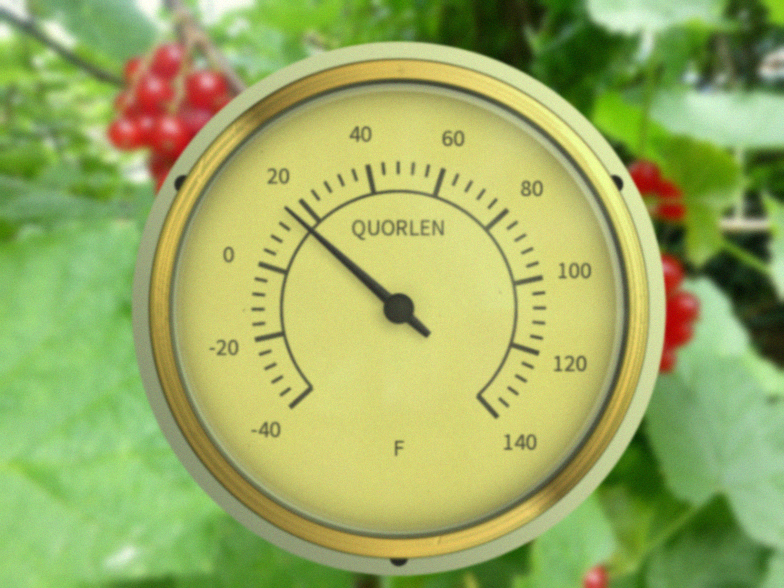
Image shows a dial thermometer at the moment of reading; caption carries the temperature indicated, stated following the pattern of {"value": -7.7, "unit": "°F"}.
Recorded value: {"value": 16, "unit": "°F"}
